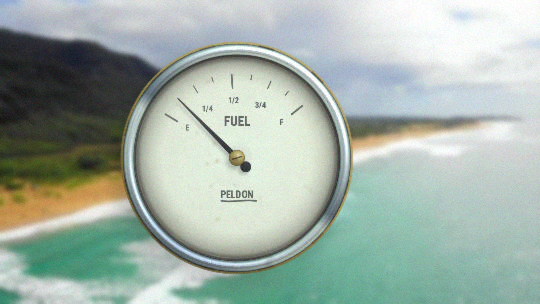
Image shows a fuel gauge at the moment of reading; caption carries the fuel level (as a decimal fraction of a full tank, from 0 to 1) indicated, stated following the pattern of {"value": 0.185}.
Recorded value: {"value": 0.125}
